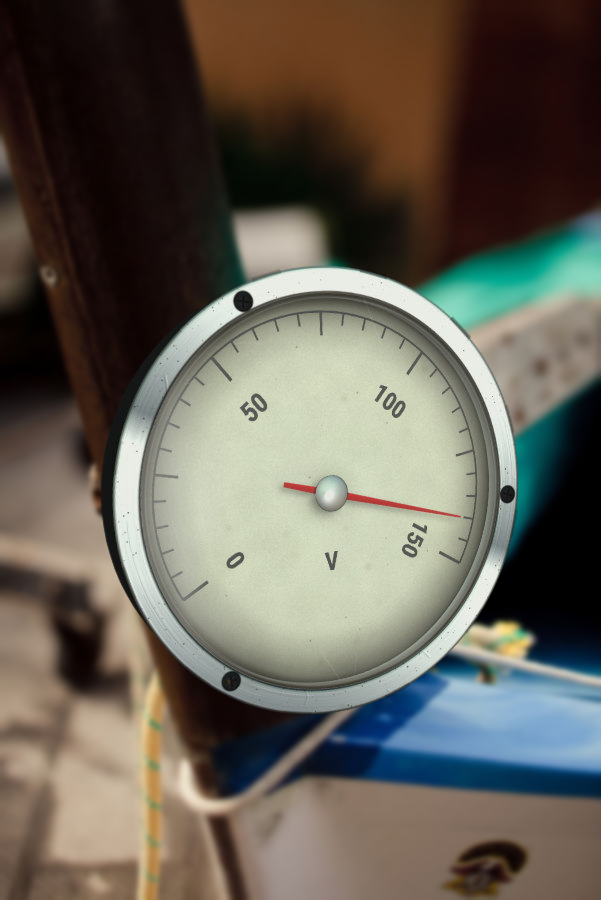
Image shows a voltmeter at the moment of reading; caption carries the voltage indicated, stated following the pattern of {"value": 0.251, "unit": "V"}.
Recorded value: {"value": 140, "unit": "V"}
